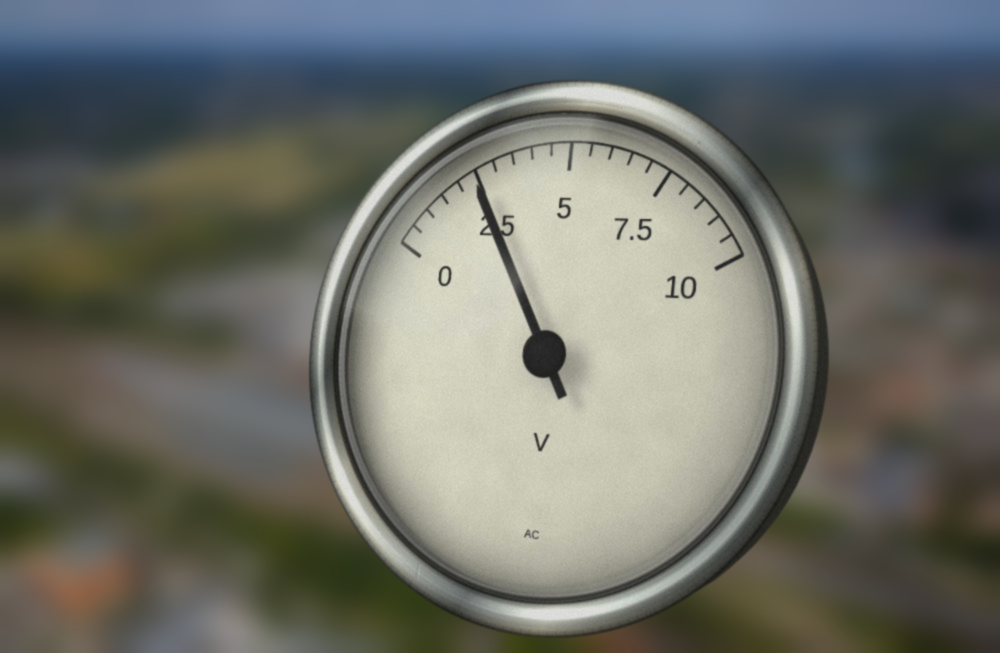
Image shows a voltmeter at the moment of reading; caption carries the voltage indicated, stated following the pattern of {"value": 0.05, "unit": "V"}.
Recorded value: {"value": 2.5, "unit": "V"}
